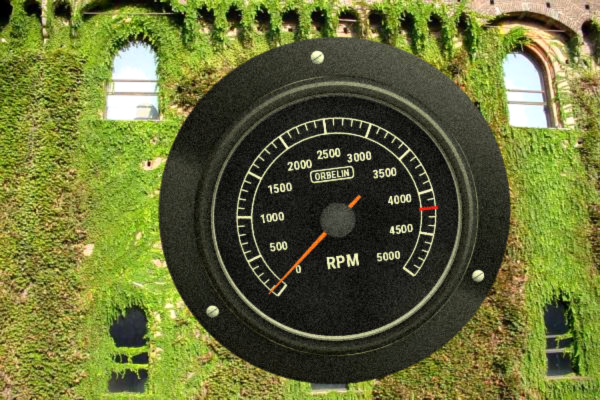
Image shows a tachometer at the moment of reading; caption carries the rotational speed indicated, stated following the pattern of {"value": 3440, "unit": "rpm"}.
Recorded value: {"value": 100, "unit": "rpm"}
